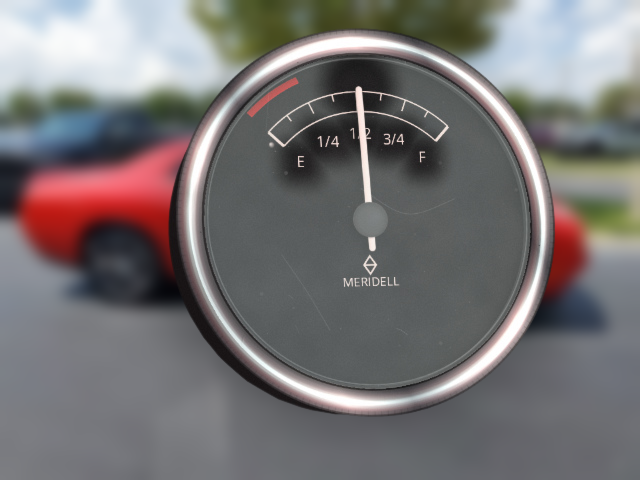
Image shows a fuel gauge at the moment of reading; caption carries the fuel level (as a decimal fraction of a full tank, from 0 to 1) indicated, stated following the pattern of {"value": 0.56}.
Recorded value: {"value": 0.5}
